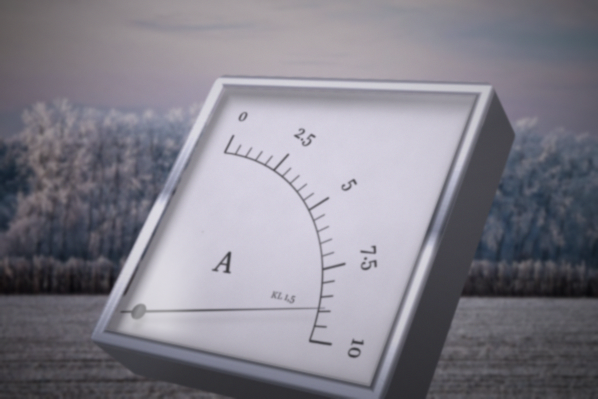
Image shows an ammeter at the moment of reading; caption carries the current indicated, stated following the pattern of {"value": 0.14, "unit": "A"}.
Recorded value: {"value": 9, "unit": "A"}
